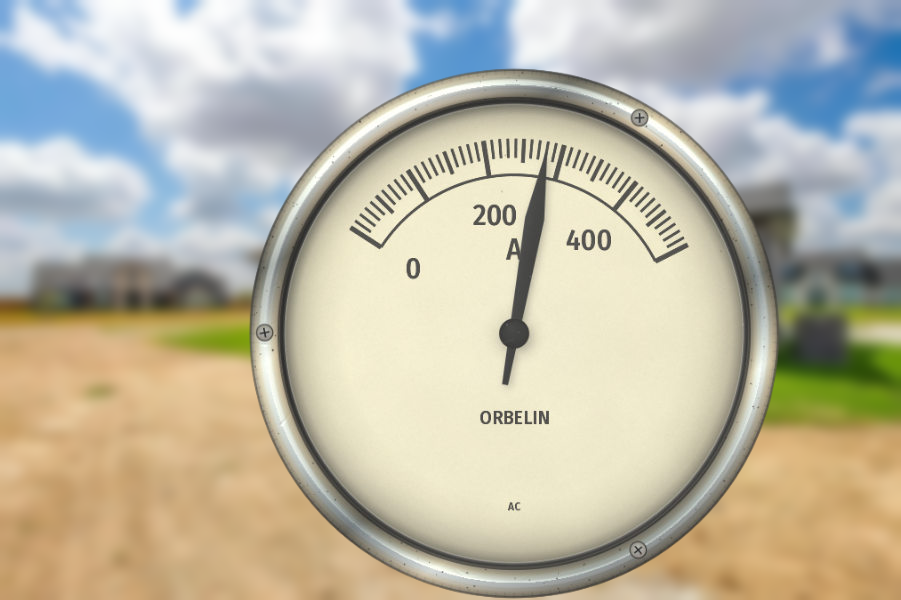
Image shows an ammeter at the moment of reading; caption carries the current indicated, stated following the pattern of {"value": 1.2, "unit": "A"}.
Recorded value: {"value": 280, "unit": "A"}
